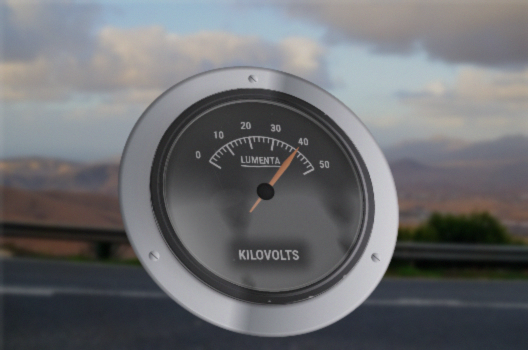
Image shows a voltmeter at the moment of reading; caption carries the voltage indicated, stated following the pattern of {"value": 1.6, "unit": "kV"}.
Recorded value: {"value": 40, "unit": "kV"}
